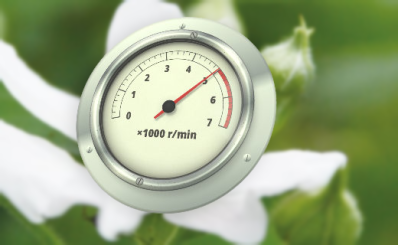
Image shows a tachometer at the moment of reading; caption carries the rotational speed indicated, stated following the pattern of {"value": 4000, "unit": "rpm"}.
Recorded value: {"value": 5000, "unit": "rpm"}
